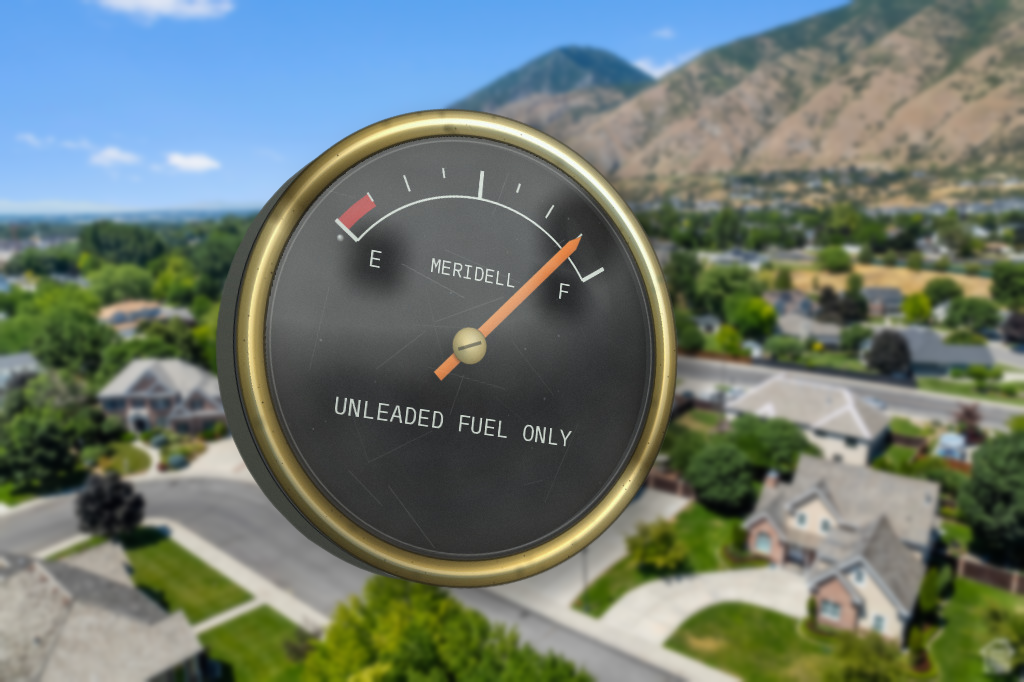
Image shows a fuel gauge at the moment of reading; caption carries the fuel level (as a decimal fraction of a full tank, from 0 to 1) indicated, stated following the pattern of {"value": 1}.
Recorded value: {"value": 0.875}
